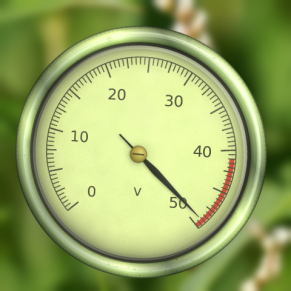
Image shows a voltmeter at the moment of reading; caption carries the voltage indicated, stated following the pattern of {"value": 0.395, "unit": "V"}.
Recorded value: {"value": 49, "unit": "V"}
